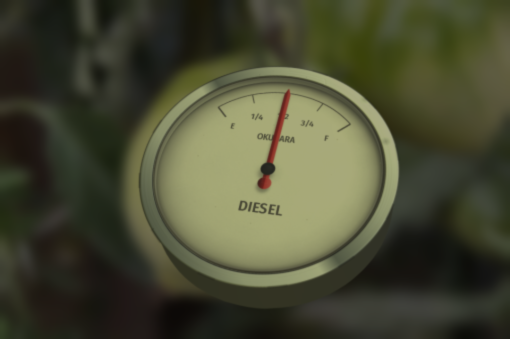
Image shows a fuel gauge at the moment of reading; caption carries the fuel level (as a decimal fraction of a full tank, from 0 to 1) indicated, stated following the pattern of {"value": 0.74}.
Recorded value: {"value": 0.5}
